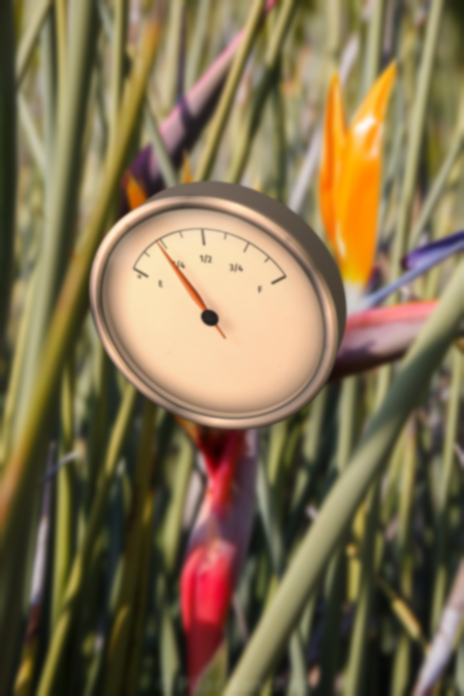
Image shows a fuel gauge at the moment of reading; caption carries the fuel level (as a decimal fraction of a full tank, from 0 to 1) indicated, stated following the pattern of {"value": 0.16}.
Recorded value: {"value": 0.25}
